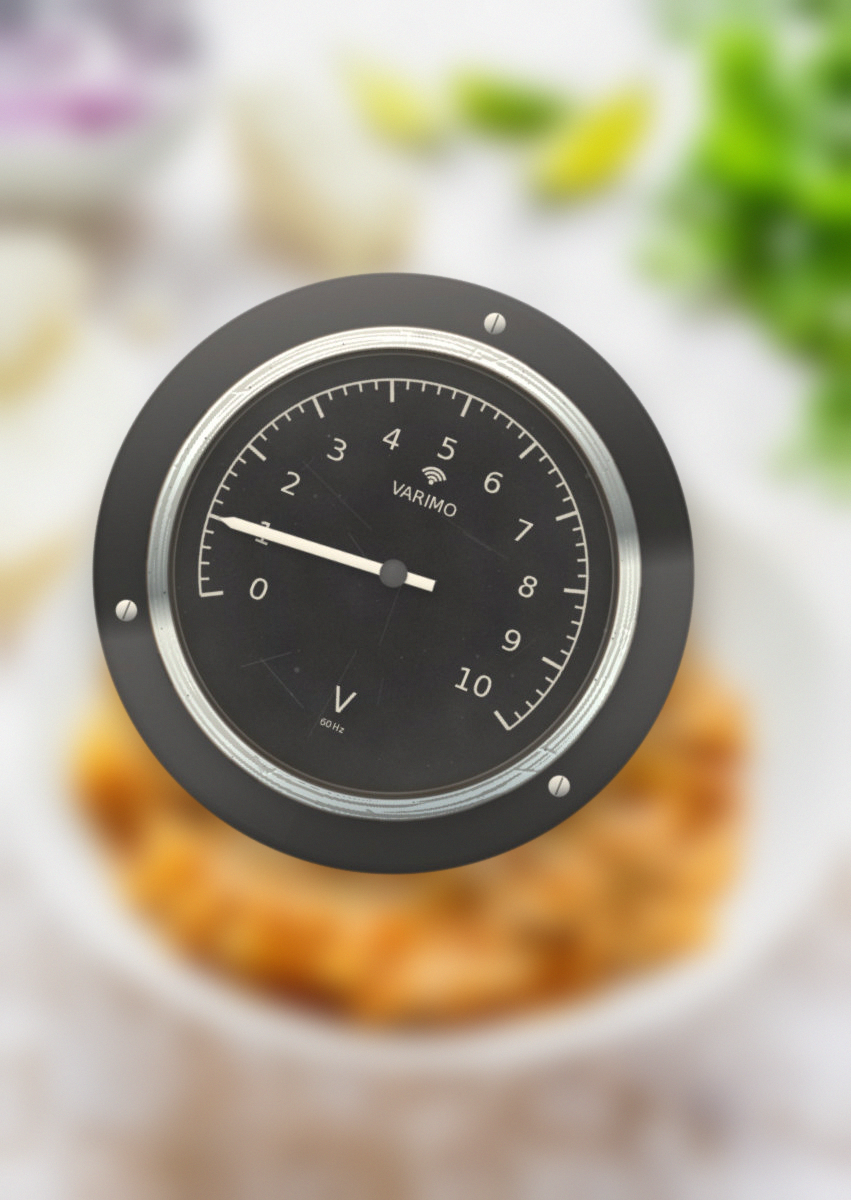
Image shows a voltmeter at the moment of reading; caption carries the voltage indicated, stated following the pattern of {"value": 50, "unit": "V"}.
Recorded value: {"value": 1, "unit": "V"}
